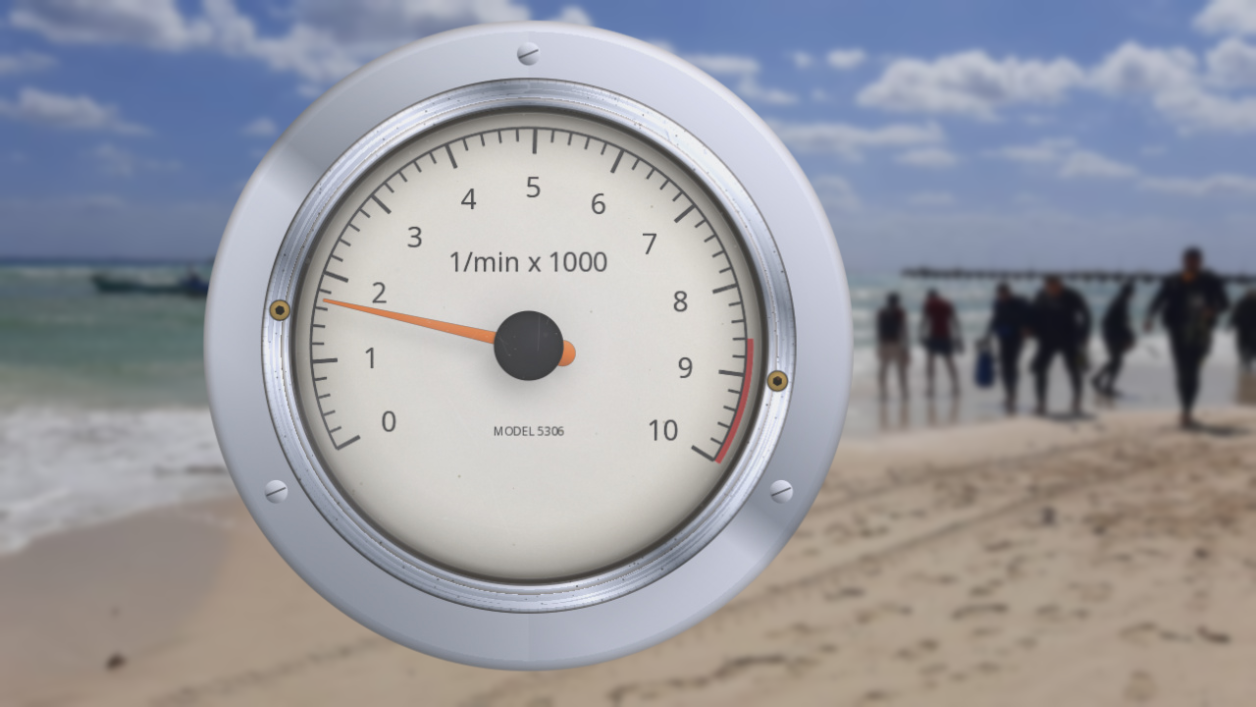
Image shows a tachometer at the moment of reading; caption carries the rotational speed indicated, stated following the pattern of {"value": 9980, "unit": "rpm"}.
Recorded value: {"value": 1700, "unit": "rpm"}
